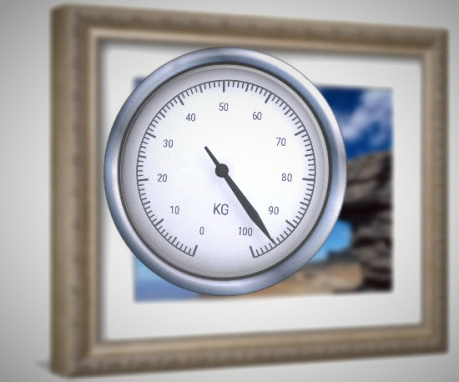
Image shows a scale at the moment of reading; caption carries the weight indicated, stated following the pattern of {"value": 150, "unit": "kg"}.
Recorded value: {"value": 95, "unit": "kg"}
